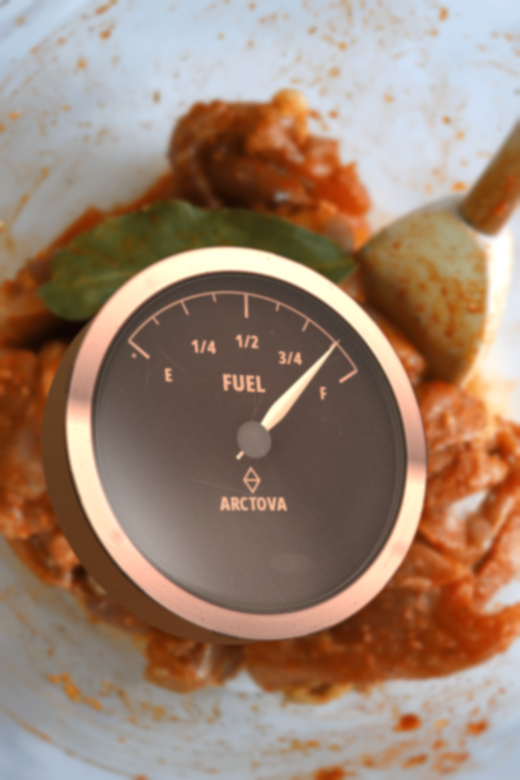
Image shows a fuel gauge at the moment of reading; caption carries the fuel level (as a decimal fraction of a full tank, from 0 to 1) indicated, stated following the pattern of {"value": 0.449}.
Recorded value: {"value": 0.875}
